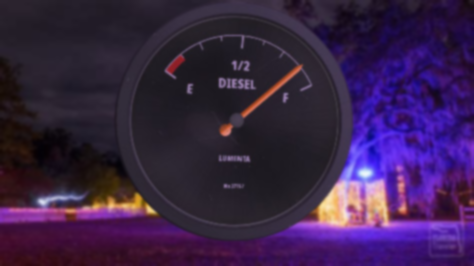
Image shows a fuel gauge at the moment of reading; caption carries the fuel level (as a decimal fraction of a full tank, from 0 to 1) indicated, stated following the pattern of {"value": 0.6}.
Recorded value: {"value": 0.875}
